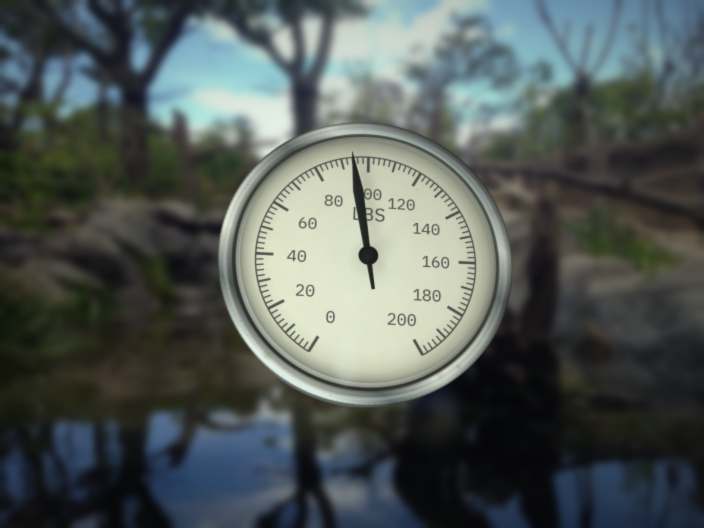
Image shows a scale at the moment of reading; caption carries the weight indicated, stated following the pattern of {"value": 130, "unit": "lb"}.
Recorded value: {"value": 94, "unit": "lb"}
